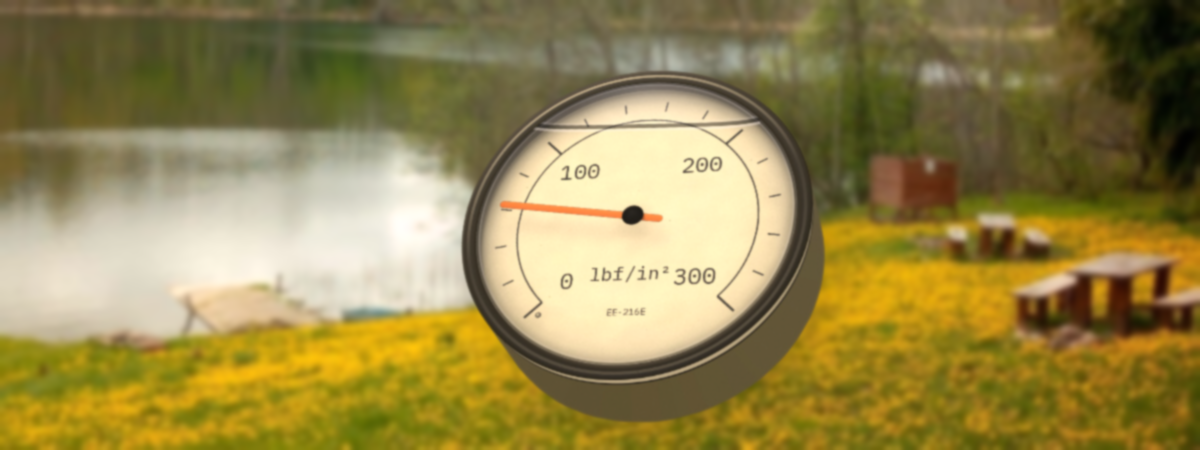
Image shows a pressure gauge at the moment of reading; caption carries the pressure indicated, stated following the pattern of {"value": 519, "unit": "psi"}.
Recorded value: {"value": 60, "unit": "psi"}
